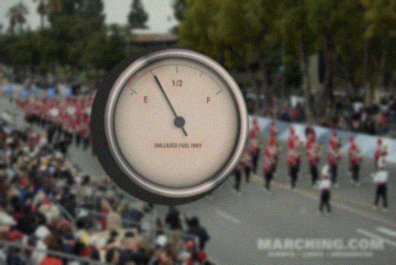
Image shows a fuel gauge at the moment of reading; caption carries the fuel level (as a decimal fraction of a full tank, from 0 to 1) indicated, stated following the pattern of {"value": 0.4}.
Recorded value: {"value": 0.25}
